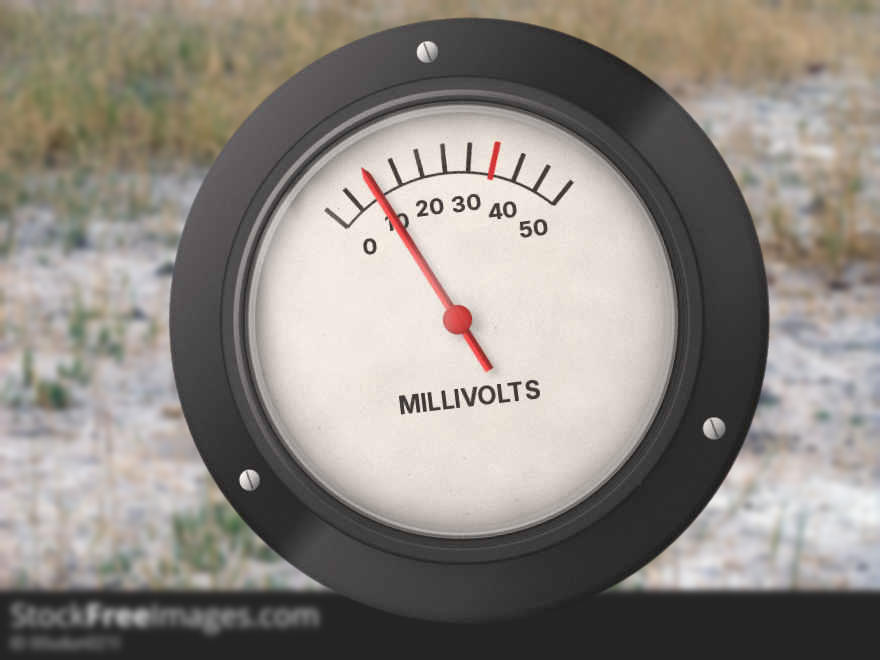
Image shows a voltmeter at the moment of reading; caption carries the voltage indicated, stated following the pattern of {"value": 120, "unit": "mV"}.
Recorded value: {"value": 10, "unit": "mV"}
